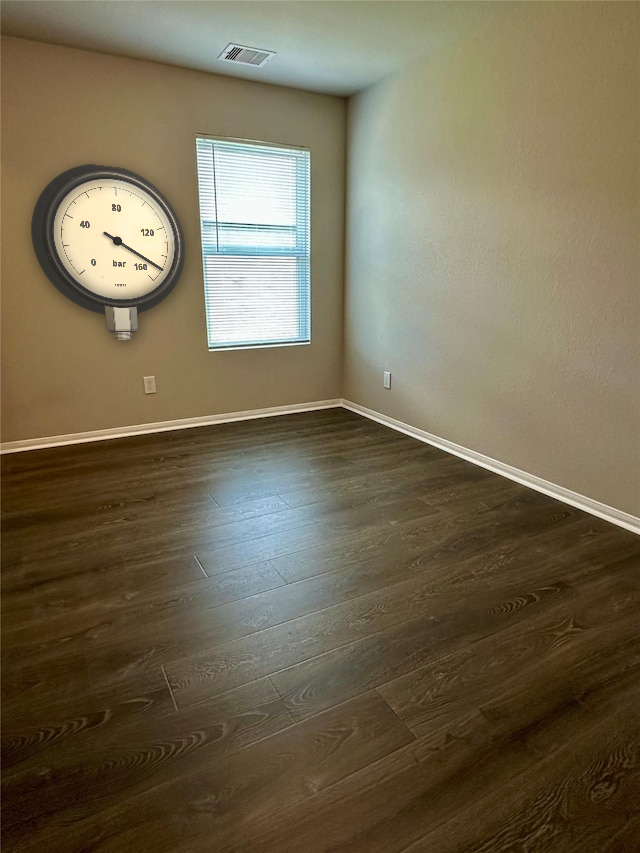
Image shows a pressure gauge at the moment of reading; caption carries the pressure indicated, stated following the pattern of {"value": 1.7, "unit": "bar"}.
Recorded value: {"value": 150, "unit": "bar"}
